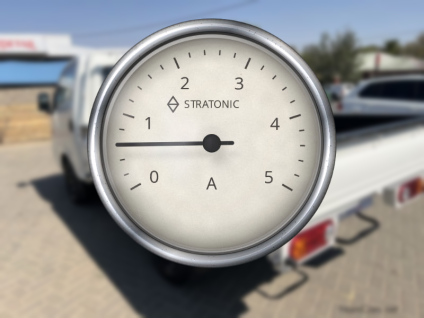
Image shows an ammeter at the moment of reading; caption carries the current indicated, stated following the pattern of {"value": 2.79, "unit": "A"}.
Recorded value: {"value": 0.6, "unit": "A"}
